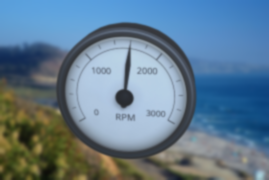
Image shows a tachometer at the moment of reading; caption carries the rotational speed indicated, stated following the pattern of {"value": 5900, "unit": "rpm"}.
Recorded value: {"value": 1600, "unit": "rpm"}
